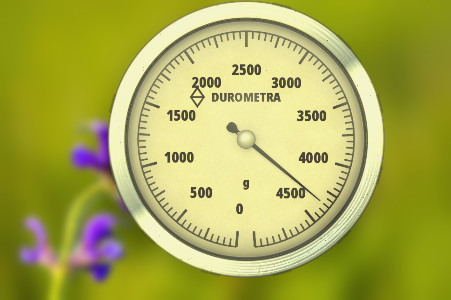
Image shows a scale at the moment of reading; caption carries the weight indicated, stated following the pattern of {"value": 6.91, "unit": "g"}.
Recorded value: {"value": 4350, "unit": "g"}
